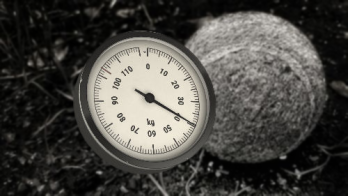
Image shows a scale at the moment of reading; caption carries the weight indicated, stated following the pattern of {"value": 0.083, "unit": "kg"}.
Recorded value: {"value": 40, "unit": "kg"}
